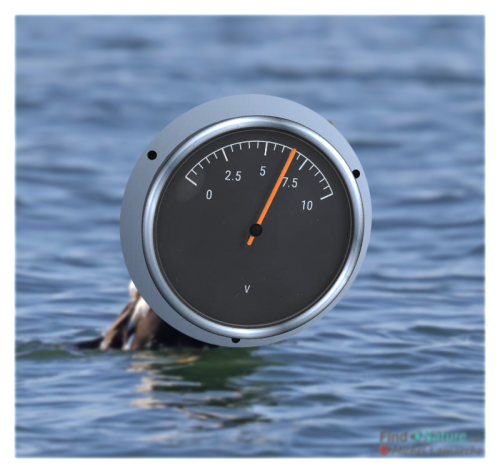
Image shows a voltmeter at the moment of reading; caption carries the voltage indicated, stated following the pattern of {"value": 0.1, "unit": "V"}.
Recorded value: {"value": 6.5, "unit": "V"}
